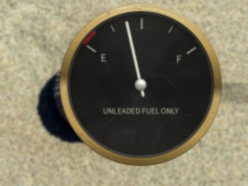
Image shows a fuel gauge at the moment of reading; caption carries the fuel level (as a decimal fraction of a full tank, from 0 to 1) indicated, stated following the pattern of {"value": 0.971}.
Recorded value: {"value": 0.375}
